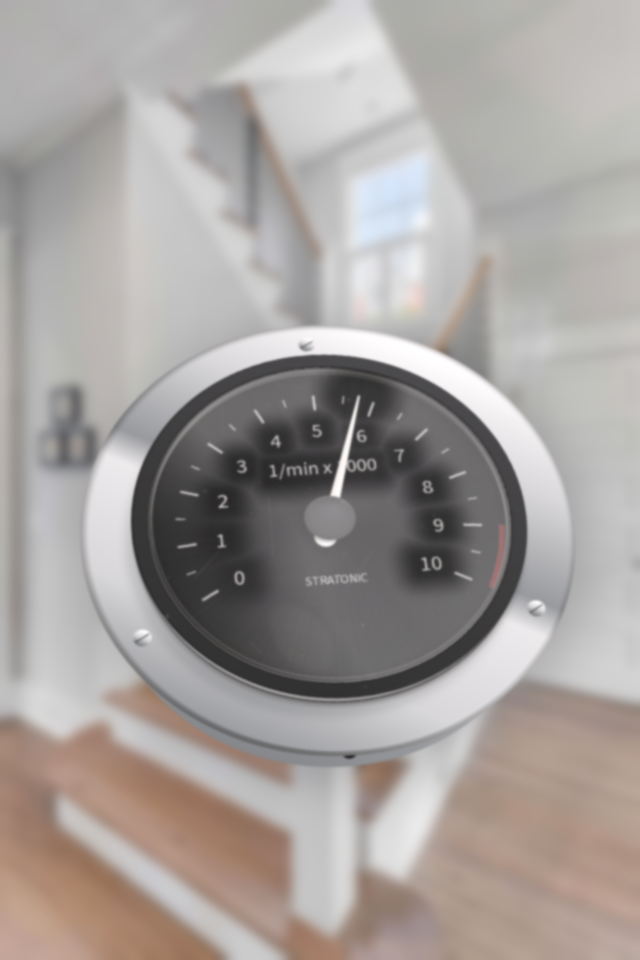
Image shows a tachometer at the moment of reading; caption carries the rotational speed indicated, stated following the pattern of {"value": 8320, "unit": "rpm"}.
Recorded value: {"value": 5750, "unit": "rpm"}
